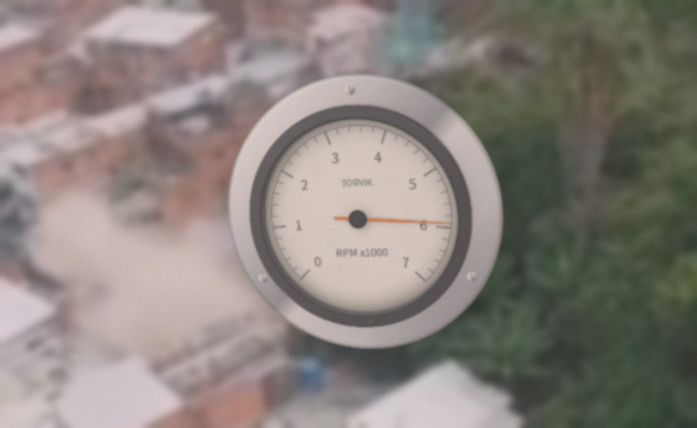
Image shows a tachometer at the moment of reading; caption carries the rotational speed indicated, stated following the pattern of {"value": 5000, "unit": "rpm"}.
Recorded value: {"value": 5900, "unit": "rpm"}
